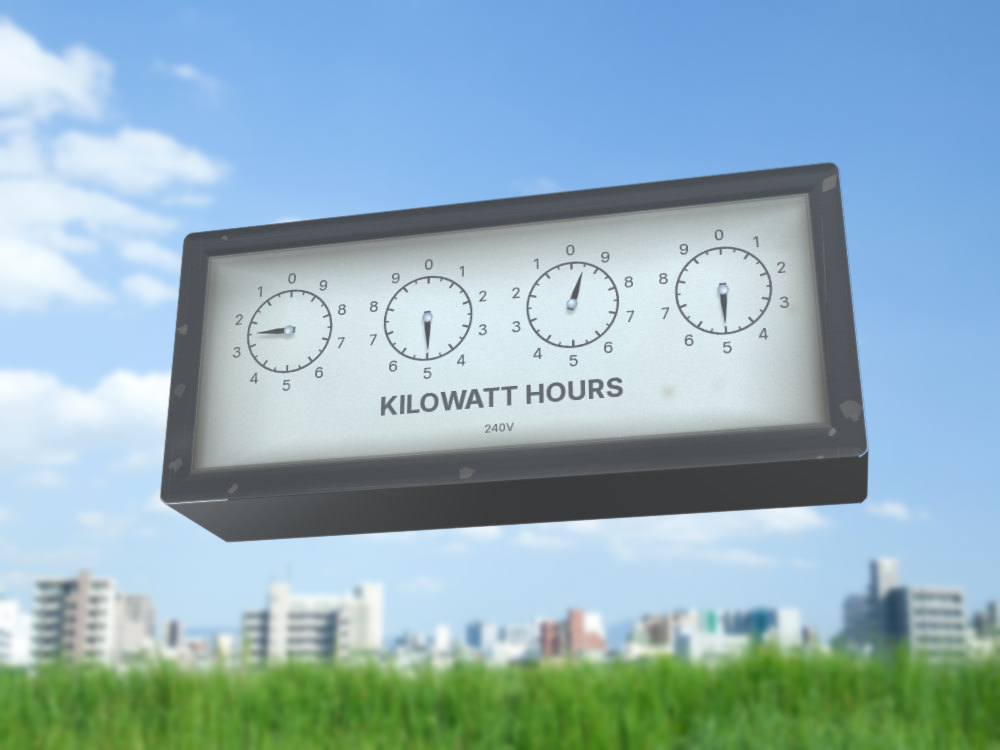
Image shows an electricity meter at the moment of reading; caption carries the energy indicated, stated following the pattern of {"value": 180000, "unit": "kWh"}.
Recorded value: {"value": 2495, "unit": "kWh"}
